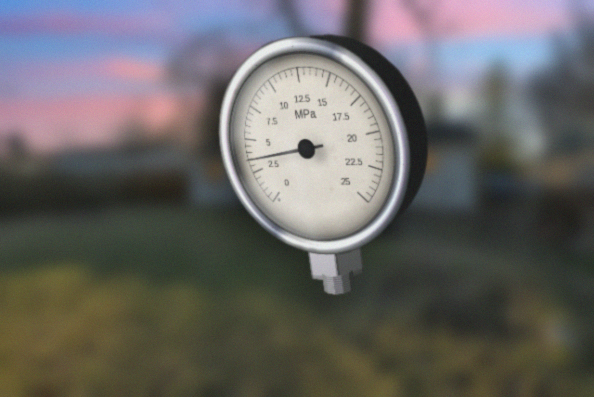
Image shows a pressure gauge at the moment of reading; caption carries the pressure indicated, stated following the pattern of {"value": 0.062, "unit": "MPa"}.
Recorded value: {"value": 3.5, "unit": "MPa"}
